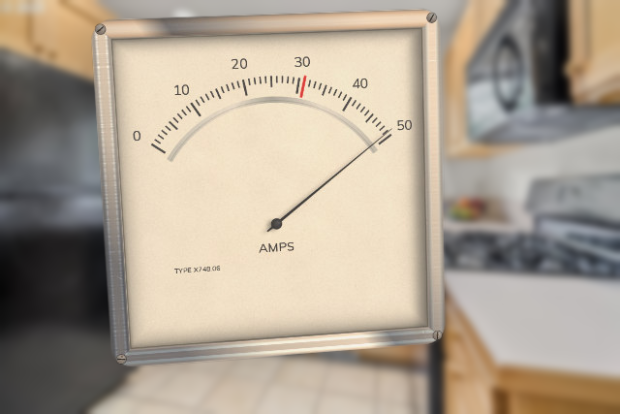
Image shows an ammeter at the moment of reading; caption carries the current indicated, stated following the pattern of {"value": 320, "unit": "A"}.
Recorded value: {"value": 49, "unit": "A"}
